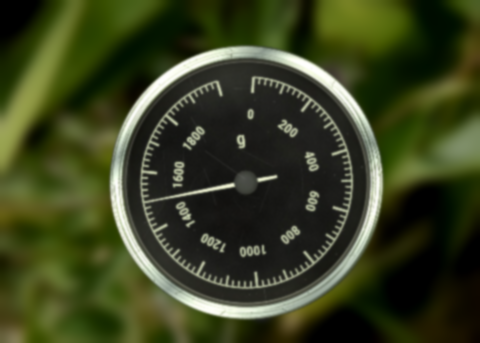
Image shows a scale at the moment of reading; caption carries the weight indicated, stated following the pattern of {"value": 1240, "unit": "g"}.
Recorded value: {"value": 1500, "unit": "g"}
